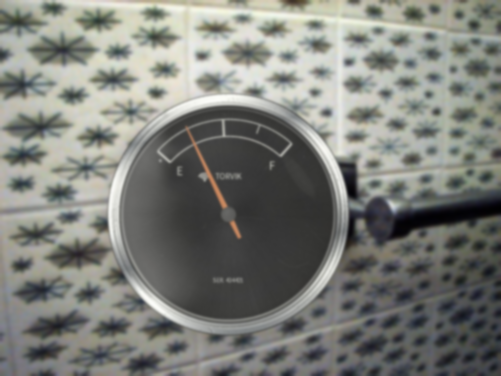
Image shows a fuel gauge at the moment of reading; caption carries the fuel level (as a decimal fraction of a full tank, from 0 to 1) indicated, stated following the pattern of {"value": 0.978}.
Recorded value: {"value": 0.25}
